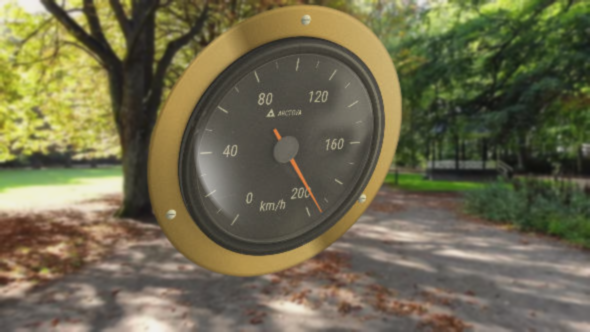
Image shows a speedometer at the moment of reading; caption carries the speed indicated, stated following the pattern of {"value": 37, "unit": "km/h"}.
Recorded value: {"value": 195, "unit": "km/h"}
